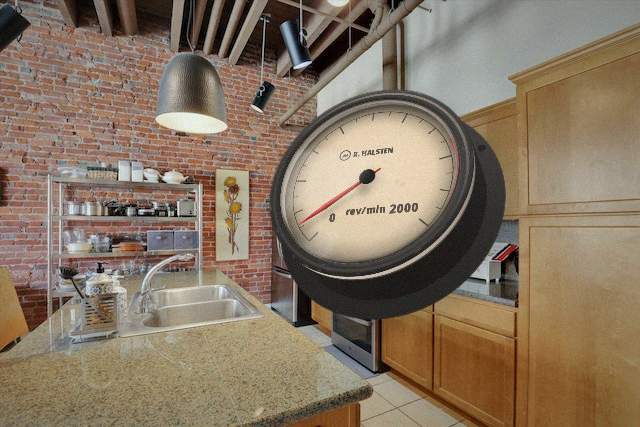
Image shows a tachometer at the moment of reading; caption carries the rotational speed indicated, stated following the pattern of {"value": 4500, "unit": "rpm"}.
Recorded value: {"value": 100, "unit": "rpm"}
